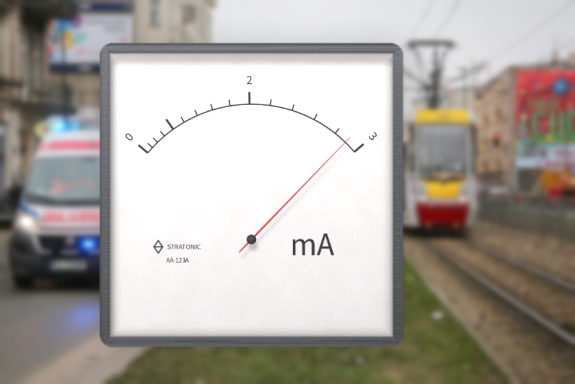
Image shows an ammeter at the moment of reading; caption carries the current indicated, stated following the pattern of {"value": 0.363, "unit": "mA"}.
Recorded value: {"value": 2.9, "unit": "mA"}
